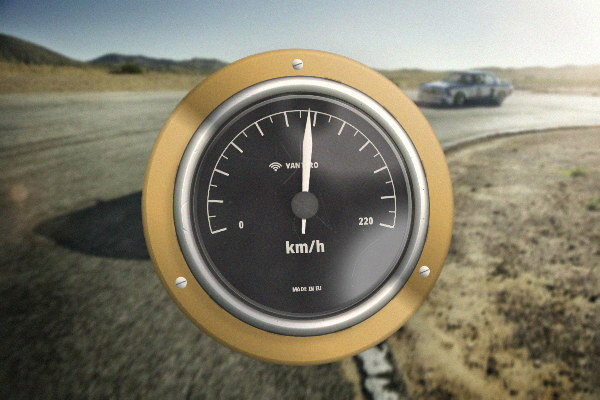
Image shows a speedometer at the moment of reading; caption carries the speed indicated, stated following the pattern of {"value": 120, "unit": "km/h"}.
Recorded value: {"value": 115, "unit": "km/h"}
